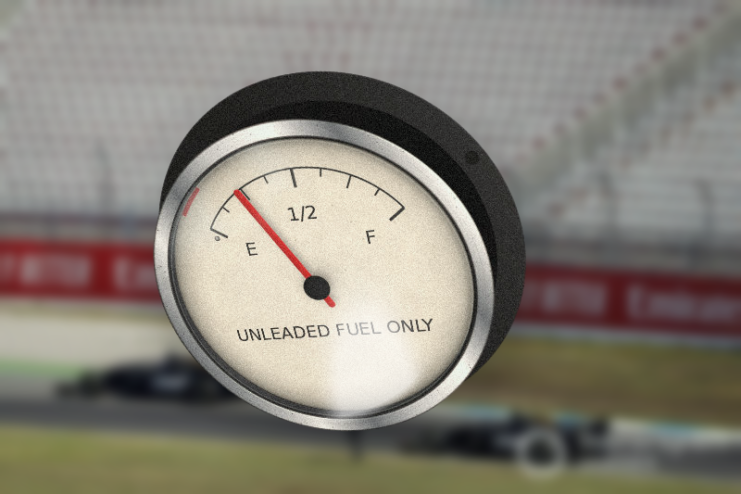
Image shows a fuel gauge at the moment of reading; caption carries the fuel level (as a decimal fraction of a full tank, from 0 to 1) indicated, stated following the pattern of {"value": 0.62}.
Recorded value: {"value": 0.25}
